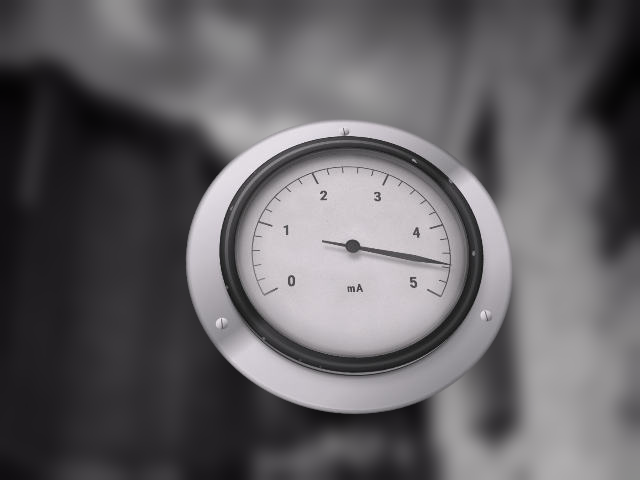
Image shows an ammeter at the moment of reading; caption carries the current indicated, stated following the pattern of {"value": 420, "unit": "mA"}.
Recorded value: {"value": 4.6, "unit": "mA"}
